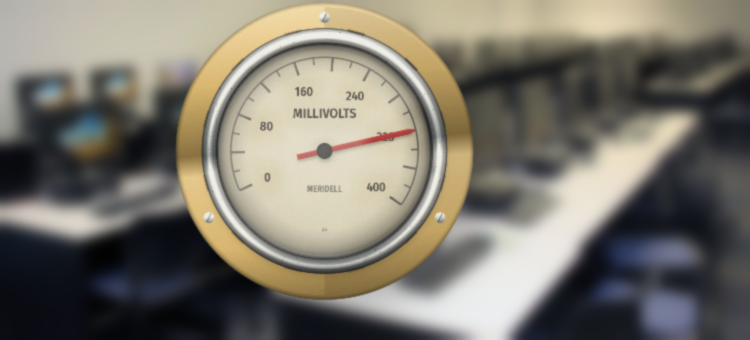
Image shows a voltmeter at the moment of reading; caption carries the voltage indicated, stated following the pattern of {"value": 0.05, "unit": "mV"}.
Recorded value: {"value": 320, "unit": "mV"}
